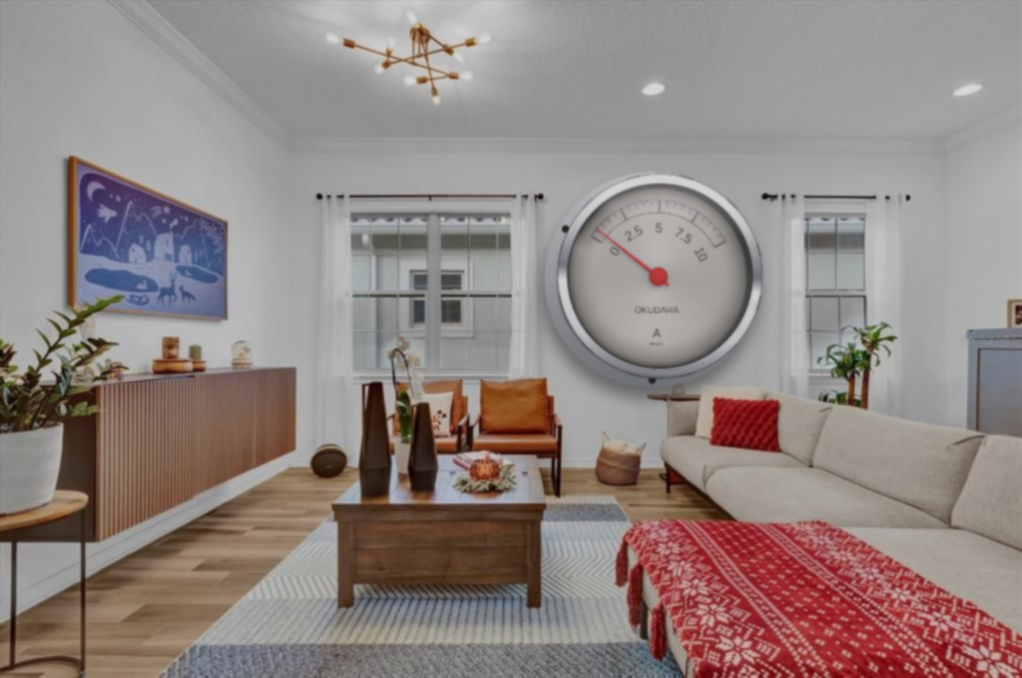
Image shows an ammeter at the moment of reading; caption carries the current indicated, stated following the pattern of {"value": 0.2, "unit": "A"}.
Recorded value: {"value": 0.5, "unit": "A"}
